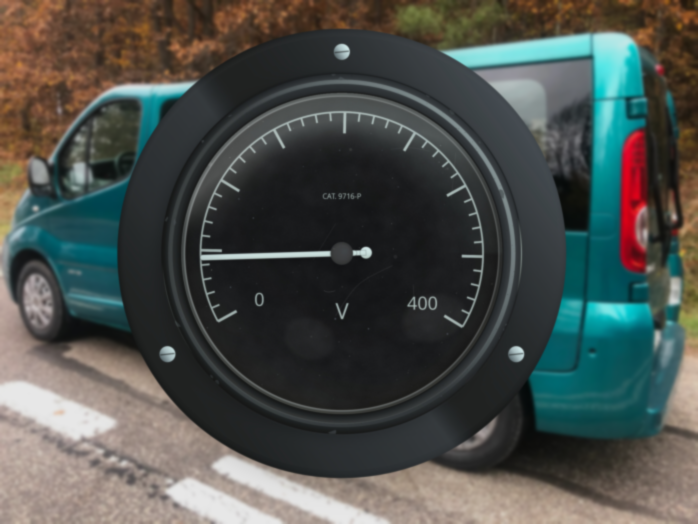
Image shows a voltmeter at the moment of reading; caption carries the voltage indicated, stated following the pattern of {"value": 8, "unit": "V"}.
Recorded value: {"value": 45, "unit": "V"}
